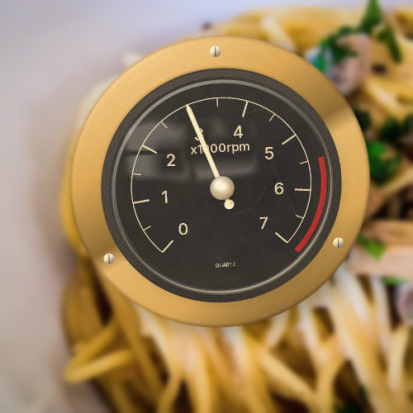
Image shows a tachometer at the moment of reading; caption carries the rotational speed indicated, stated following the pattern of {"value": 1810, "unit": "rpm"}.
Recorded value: {"value": 3000, "unit": "rpm"}
